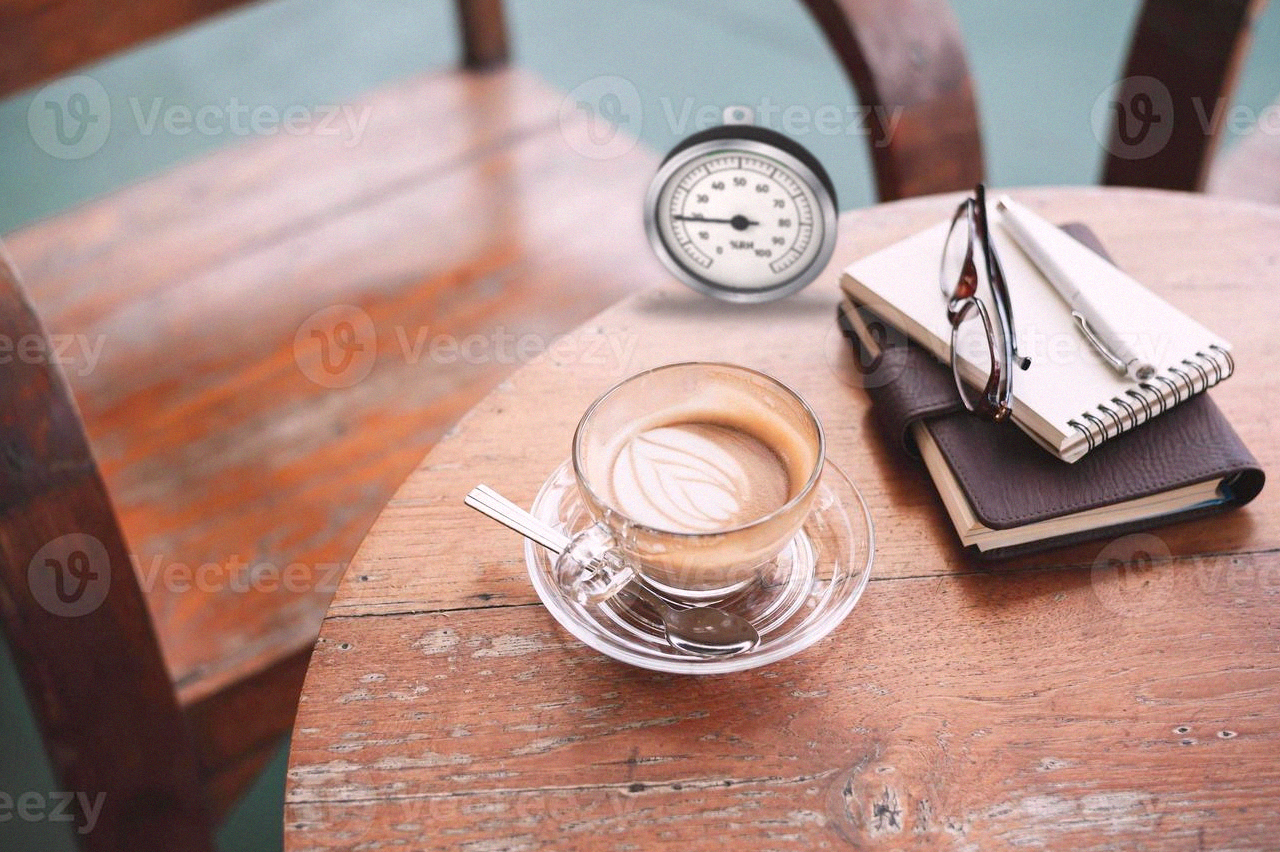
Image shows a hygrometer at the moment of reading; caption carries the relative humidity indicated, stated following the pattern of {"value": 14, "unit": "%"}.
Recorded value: {"value": 20, "unit": "%"}
